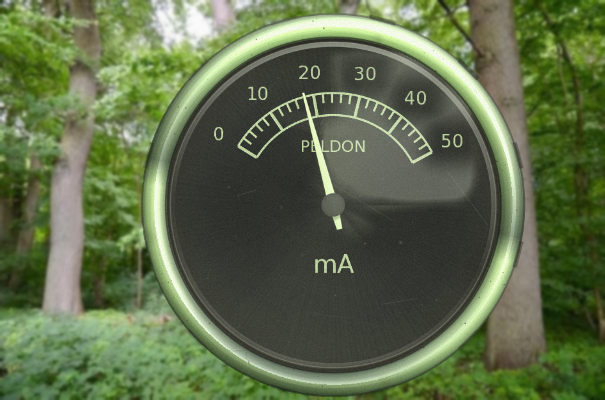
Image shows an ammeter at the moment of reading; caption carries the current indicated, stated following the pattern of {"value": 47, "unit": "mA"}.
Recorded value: {"value": 18, "unit": "mA"}
